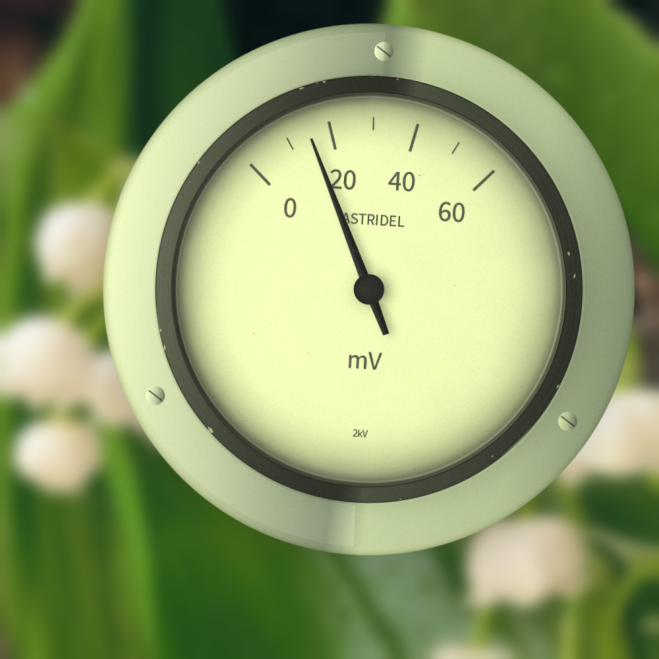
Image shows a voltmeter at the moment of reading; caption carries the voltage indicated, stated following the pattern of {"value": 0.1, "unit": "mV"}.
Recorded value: {"value": 15, "unit": "mV"}
